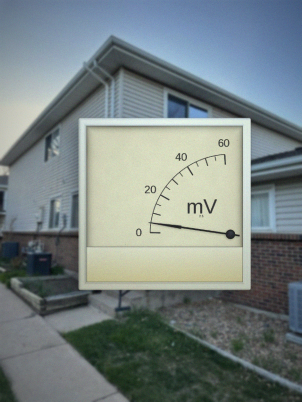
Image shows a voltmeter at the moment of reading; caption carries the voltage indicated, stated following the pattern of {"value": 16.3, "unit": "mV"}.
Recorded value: {"value": 5, "unit": "mV"}
